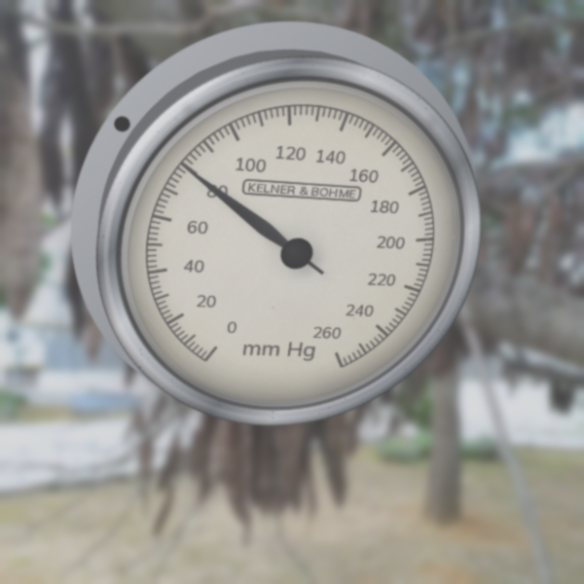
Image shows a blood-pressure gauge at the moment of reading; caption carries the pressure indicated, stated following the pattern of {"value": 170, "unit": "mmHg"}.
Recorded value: {"value": 80, "unit": "mmHg"}
